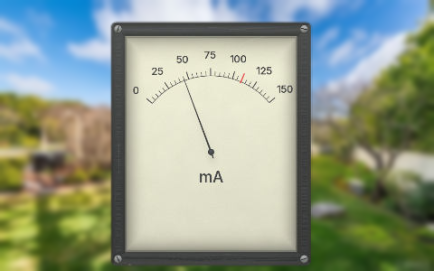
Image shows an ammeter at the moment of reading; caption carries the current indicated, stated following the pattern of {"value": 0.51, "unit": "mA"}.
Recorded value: {"value": 45, "unit": "mA"}
